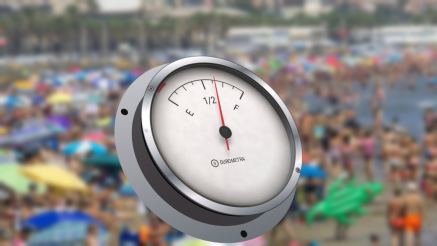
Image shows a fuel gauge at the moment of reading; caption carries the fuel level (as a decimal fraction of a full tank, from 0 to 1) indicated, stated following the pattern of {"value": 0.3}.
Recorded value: {"value": 0.625}
